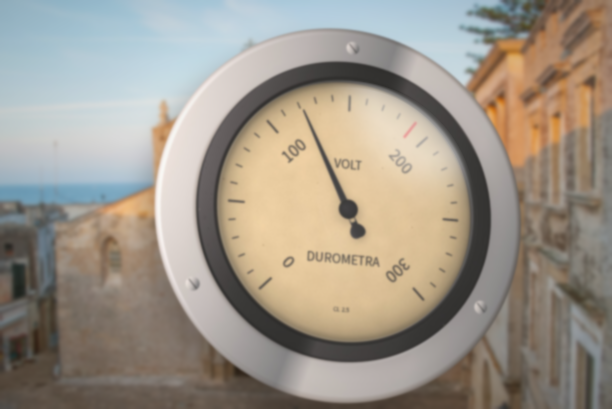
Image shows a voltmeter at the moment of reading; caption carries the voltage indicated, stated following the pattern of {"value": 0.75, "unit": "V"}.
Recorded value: {"value": 120, "unit": "V"}
